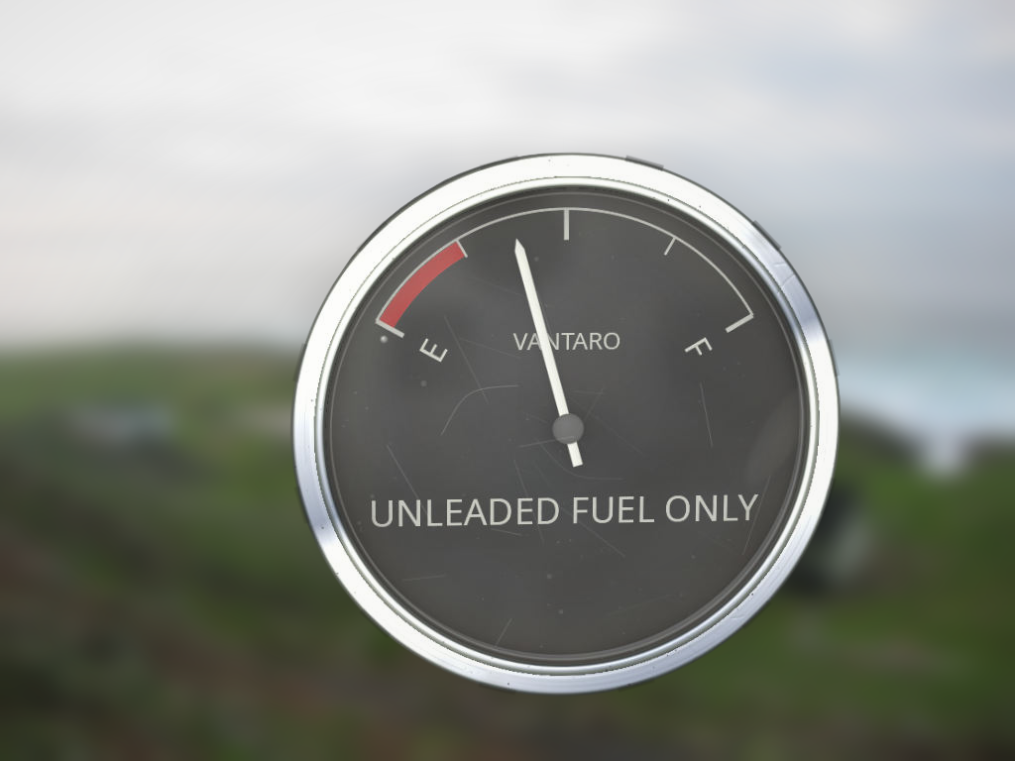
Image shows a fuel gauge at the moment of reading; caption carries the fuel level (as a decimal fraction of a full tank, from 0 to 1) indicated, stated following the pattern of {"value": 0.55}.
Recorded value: {"value": 0.375}
